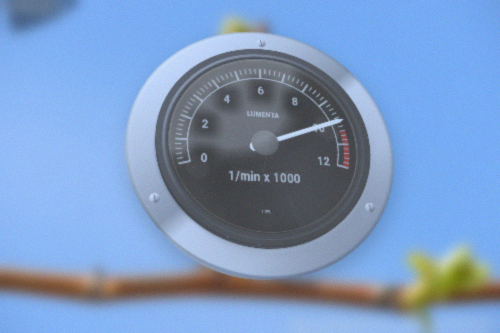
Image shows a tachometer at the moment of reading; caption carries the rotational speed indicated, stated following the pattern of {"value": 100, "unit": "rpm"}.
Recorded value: {"value": 10000, "unit": "rpm"}
